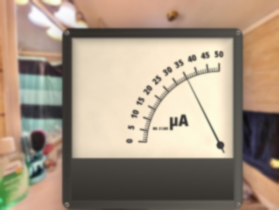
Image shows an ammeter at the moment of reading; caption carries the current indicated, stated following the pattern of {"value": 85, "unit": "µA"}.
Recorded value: {"value": 35, "unit": "µA"}
